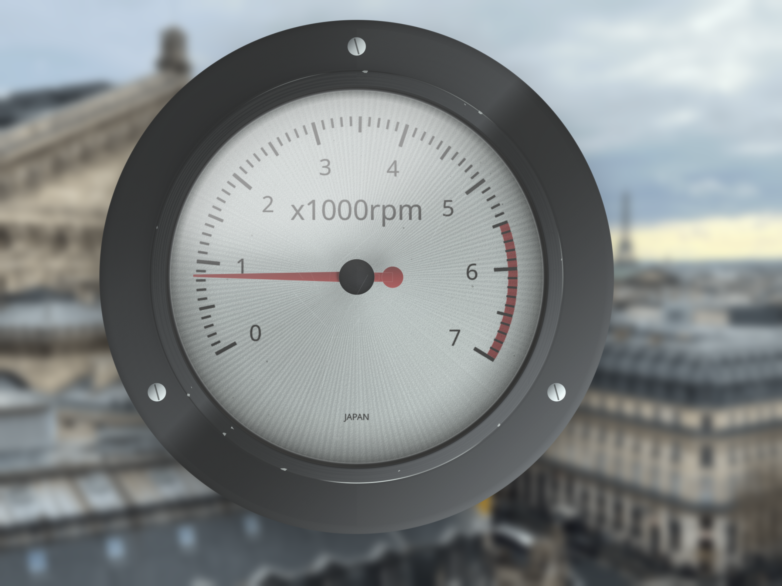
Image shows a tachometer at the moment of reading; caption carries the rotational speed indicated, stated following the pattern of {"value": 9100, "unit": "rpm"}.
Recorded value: {"value": 850, "unit": "rpm"}
